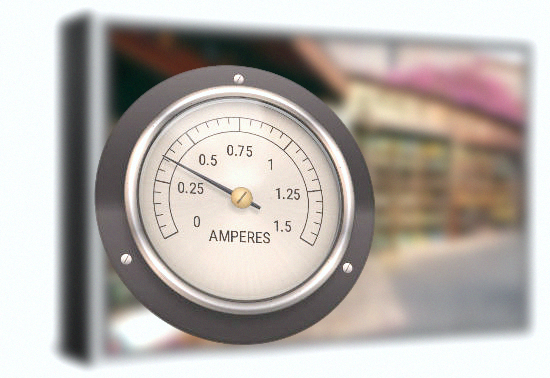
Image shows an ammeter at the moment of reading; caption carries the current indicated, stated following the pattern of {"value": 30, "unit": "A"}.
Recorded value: {"value": 0.35, "unit": "A"}
